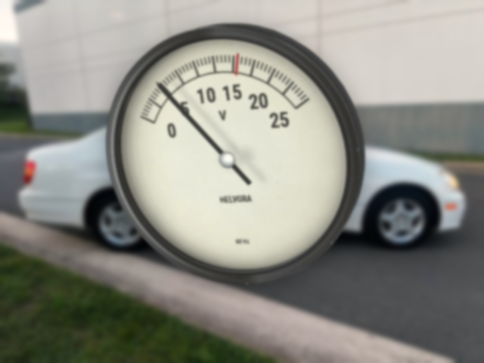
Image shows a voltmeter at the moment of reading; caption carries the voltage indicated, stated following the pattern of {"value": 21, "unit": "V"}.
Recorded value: {"value": 5, "unit": "V"}
